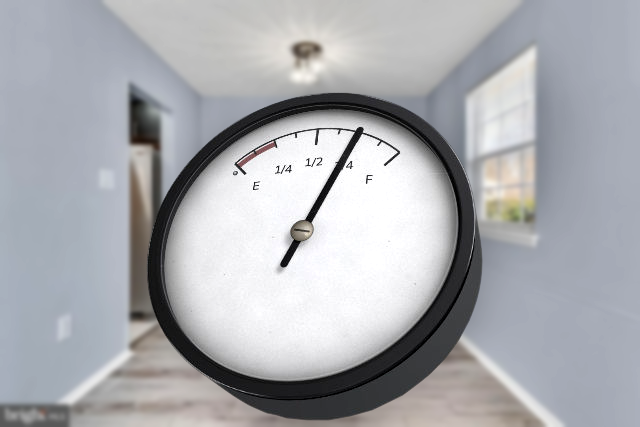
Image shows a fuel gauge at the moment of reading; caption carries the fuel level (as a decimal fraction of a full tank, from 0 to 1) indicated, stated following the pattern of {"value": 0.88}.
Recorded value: {"value": 0.75}
